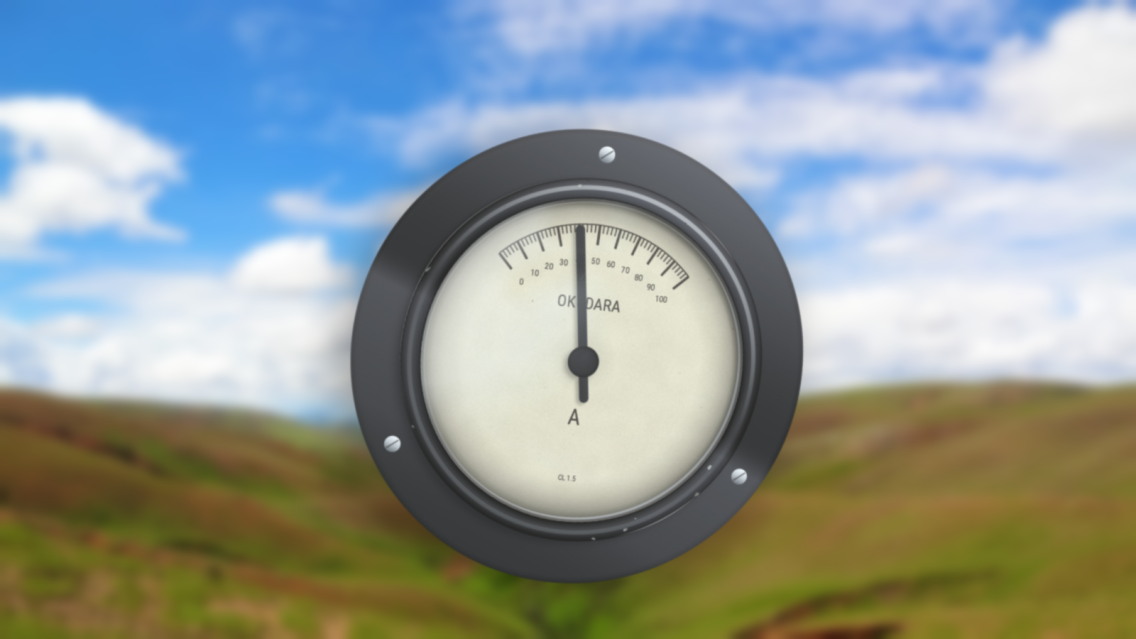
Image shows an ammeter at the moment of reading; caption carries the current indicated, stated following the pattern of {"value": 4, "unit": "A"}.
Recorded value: {"value": 40, "unit": "A"}
